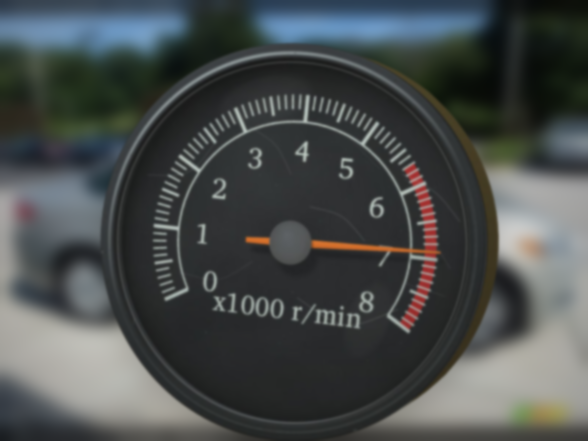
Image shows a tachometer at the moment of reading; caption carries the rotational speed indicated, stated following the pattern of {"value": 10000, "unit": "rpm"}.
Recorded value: {"value": 6900, "unit": "rpm"}
